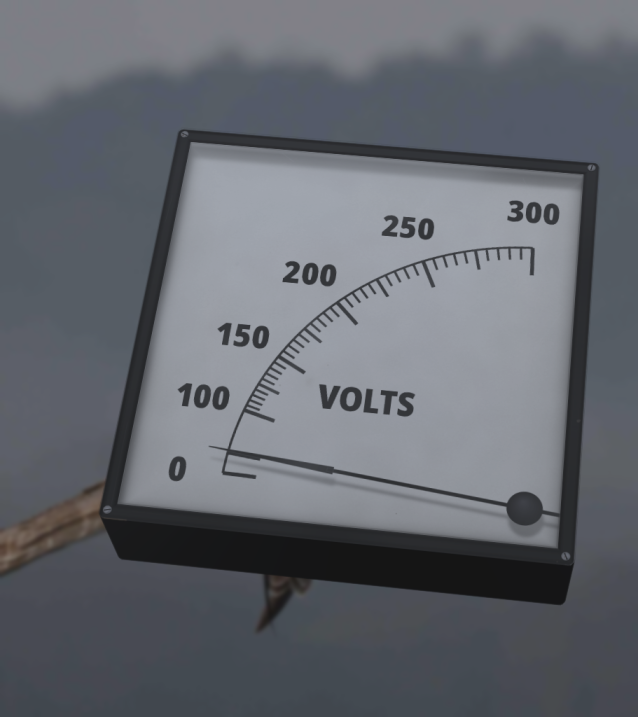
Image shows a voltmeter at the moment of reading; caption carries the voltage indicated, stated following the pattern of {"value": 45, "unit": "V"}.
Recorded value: {"value": 50, "unit": "V"}
